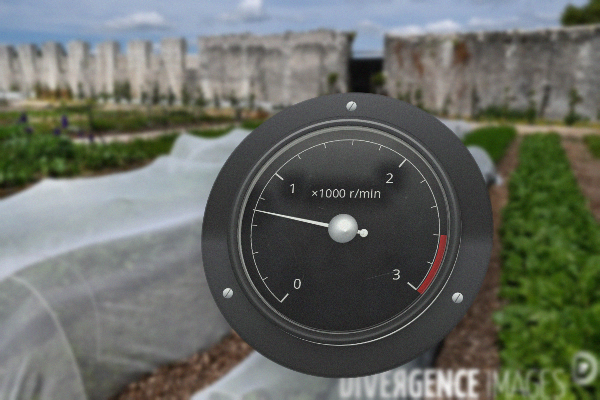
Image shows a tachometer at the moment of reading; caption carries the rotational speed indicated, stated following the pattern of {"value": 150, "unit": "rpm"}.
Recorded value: {"value": 700, "unit": "rpm"}
